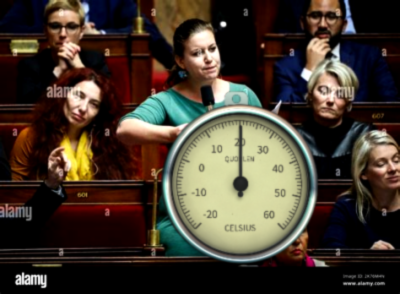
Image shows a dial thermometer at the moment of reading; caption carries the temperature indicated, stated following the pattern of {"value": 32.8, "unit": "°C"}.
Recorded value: {"value": 20, "unit": "°C"}
